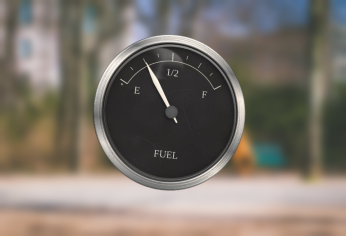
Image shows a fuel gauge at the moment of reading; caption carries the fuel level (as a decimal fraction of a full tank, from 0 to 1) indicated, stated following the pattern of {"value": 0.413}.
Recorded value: {"value": 0.25}
